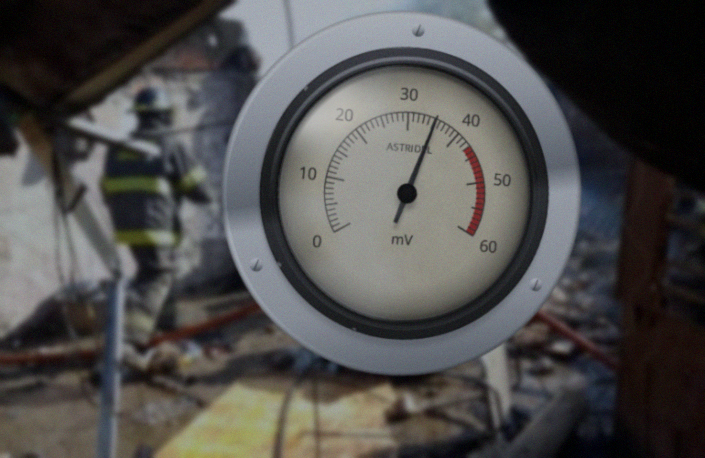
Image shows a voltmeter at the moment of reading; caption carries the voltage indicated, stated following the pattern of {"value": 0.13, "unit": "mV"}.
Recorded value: {"value": 35, "unit": "mV"}
